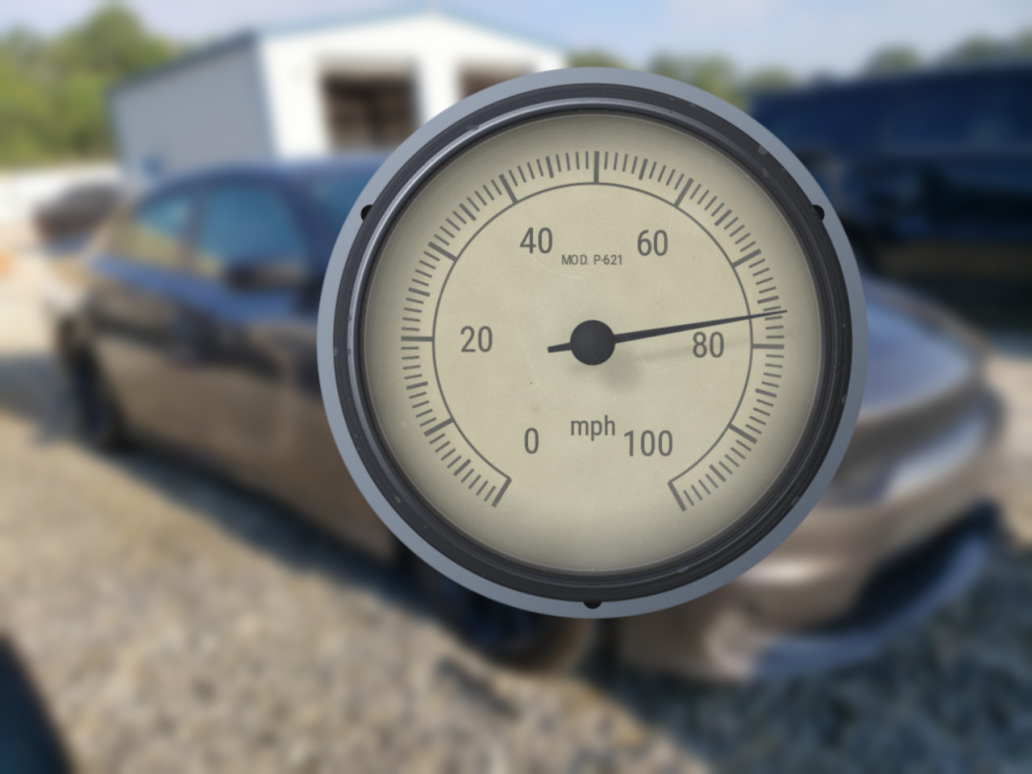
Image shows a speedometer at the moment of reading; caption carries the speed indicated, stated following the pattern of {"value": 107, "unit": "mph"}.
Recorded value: {"value": 76.5, "unit": "mph"}
